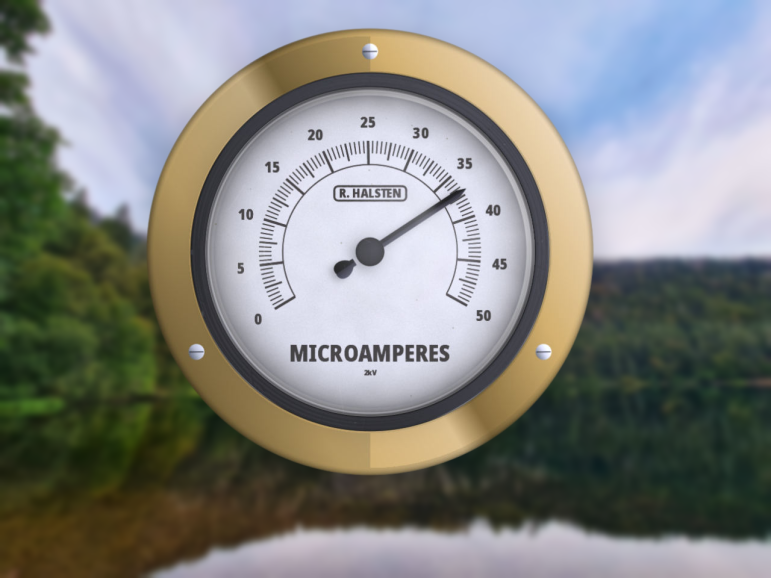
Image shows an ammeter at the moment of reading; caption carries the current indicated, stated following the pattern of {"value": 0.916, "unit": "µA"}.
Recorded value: {"value": 37, "unit": "µA"}
